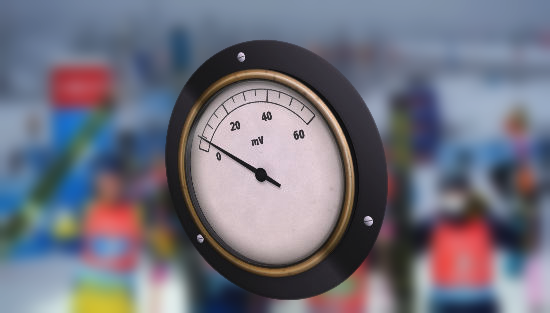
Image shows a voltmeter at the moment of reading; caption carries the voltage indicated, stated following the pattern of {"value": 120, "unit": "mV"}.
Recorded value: {"value": 5, "unit": "mV"}
